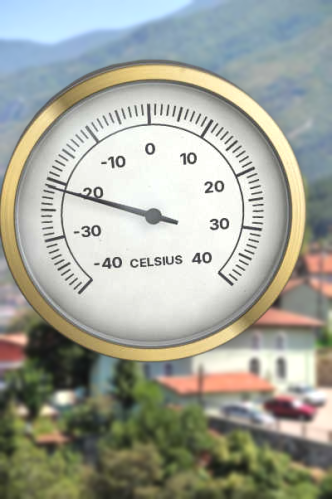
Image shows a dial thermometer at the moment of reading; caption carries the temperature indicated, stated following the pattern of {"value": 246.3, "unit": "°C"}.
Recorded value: {"value": -21, "unit": "°C"}
